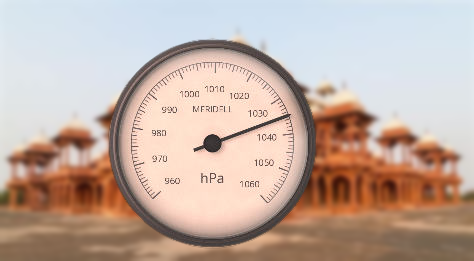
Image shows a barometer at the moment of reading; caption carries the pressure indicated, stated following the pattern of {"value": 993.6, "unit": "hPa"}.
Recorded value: {"value": 1035, "unit": "hPa"}
